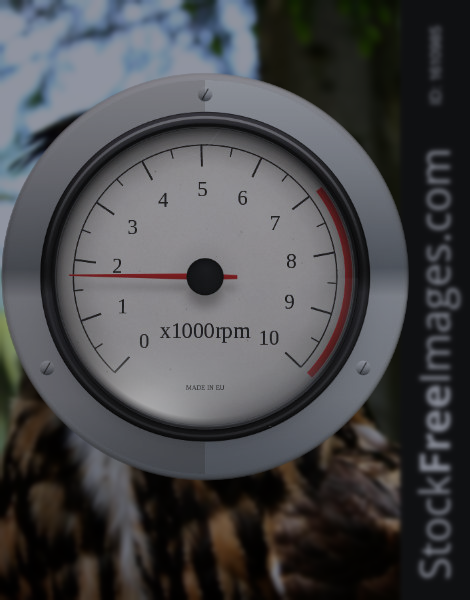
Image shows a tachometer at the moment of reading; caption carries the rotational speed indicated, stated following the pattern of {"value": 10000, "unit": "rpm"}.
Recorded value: {"value": 1750, "unit": "rpm"}
